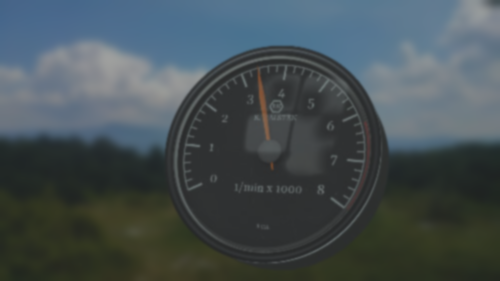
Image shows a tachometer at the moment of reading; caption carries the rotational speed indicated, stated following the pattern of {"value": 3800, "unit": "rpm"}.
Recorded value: {"value": 3400, "unit": "rpm"}
